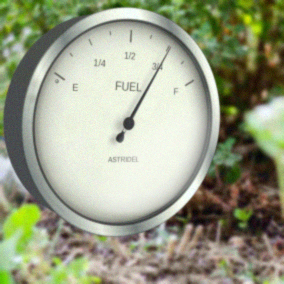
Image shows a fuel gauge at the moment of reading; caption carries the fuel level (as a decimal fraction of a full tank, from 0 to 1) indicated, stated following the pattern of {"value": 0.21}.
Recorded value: {"value": 0.75}
